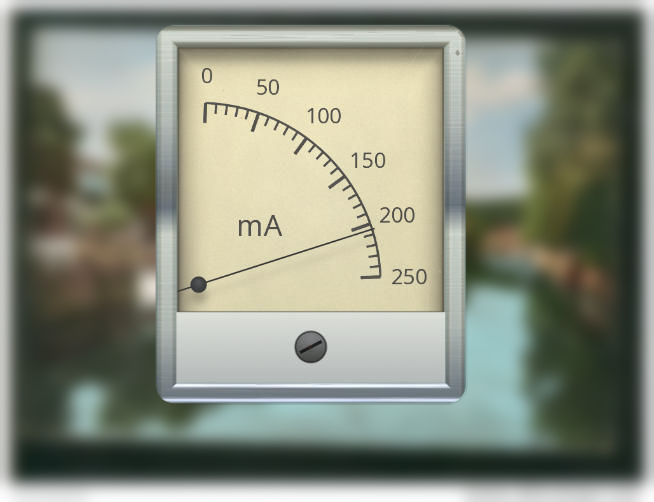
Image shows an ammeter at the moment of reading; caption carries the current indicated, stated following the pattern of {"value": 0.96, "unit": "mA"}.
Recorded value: {"value": 205, "unit": "mA"}
